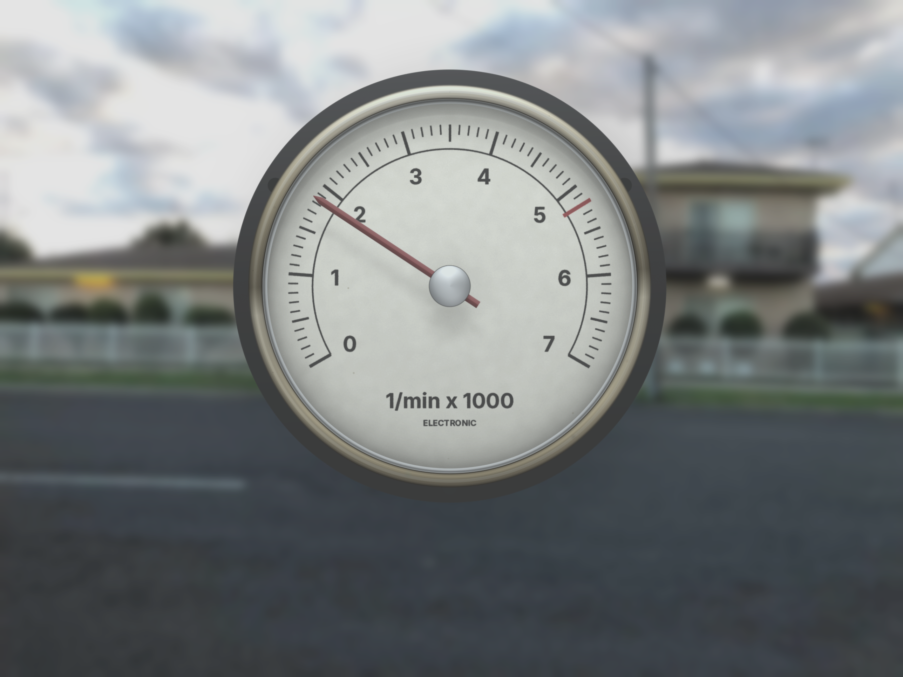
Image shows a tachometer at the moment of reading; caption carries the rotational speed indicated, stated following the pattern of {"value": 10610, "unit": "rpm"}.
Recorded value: {"value": 1850, "unit": "rpm"}
